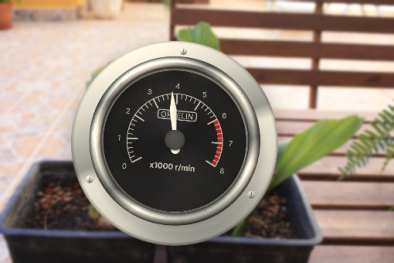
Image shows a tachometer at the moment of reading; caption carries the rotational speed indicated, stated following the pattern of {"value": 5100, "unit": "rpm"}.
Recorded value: {"value": 3800, "unit": "rpm"}
